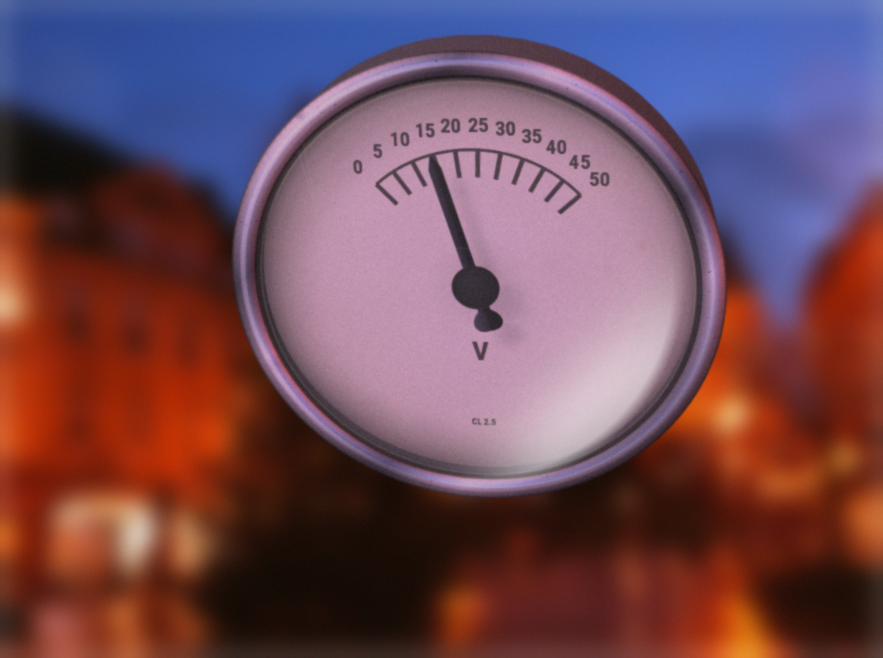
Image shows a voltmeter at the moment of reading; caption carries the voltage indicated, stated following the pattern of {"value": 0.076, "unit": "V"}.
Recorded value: {"value": 15, "unit": "V"}
